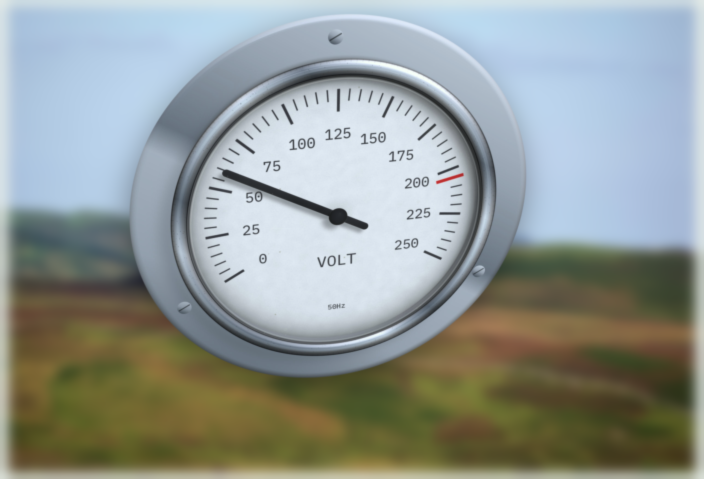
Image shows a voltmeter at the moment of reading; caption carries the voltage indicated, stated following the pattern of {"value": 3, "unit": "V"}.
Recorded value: {"value": 60, "unit": "V"}
